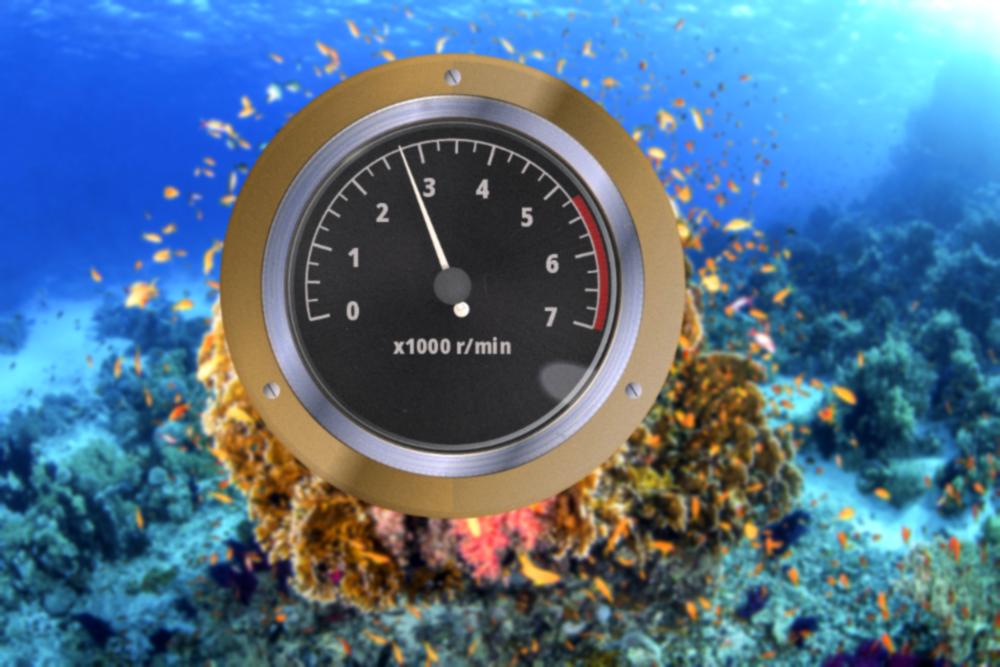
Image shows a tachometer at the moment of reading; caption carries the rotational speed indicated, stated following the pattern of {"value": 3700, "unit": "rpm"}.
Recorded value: {"value": 2750, "unit": "rpm"}
